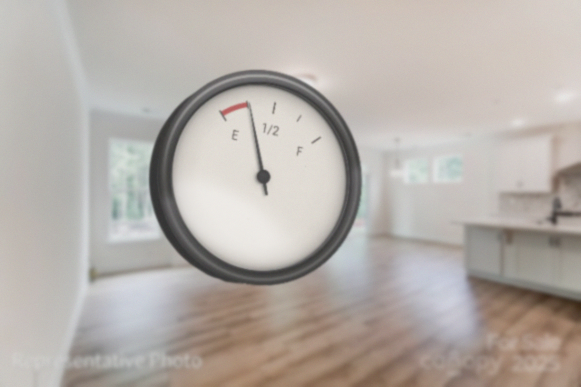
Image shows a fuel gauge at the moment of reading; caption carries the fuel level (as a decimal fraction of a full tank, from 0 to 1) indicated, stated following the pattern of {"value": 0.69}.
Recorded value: {"value": 0.25}
